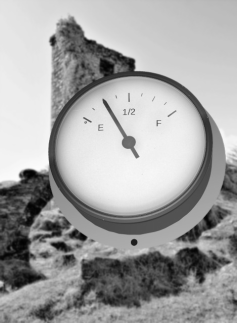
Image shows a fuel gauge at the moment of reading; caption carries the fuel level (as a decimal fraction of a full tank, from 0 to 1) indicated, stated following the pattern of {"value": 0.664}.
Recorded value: {"value": 0.25}
